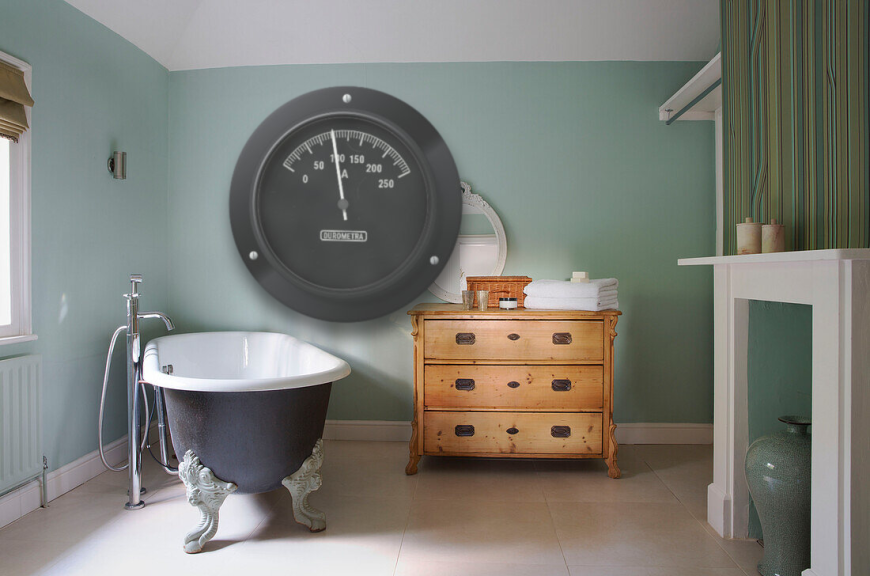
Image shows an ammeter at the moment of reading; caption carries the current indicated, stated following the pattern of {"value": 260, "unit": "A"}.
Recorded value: {"value": 100, "unit": "A"}
